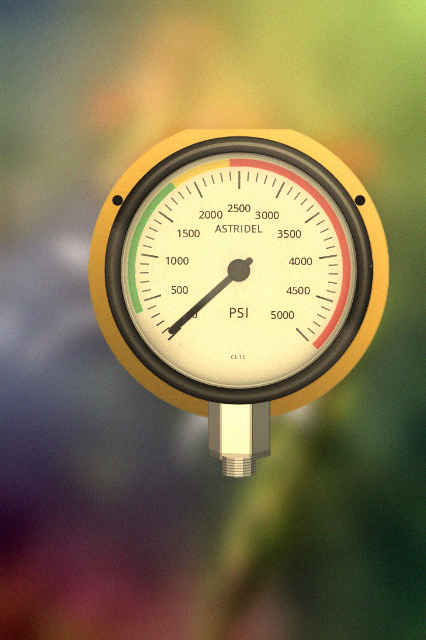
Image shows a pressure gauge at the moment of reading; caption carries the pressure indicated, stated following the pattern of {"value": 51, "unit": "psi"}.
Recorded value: {"value": 50, "unit": "psi"}
